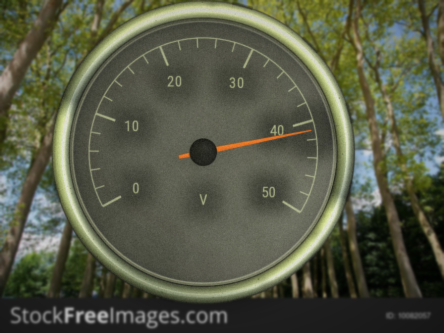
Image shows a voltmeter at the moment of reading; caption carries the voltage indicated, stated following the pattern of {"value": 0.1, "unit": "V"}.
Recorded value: {"value": 41, "unit": "V"}
